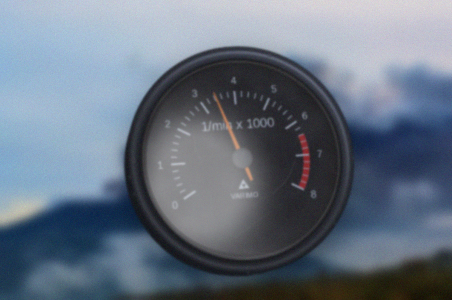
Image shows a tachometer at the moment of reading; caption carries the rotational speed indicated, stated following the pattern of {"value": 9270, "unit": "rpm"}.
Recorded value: {"value": 3400, "unit": "rpm"}
